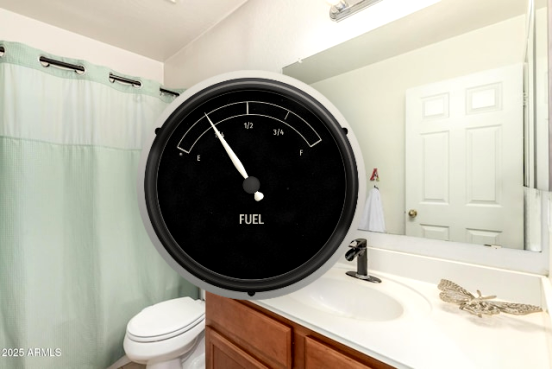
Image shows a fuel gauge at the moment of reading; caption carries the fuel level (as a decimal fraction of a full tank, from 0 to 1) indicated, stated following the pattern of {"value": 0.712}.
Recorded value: {"value": 0.25}
